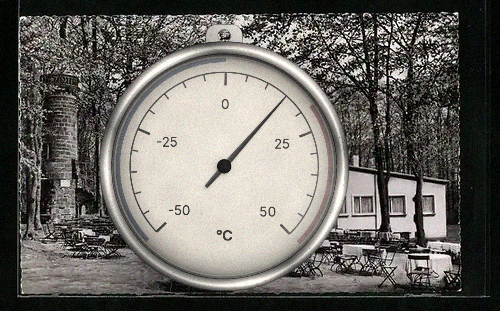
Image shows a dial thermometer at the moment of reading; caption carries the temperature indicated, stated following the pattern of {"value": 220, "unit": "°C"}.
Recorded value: {"value": 15, "unit": "°C"}
